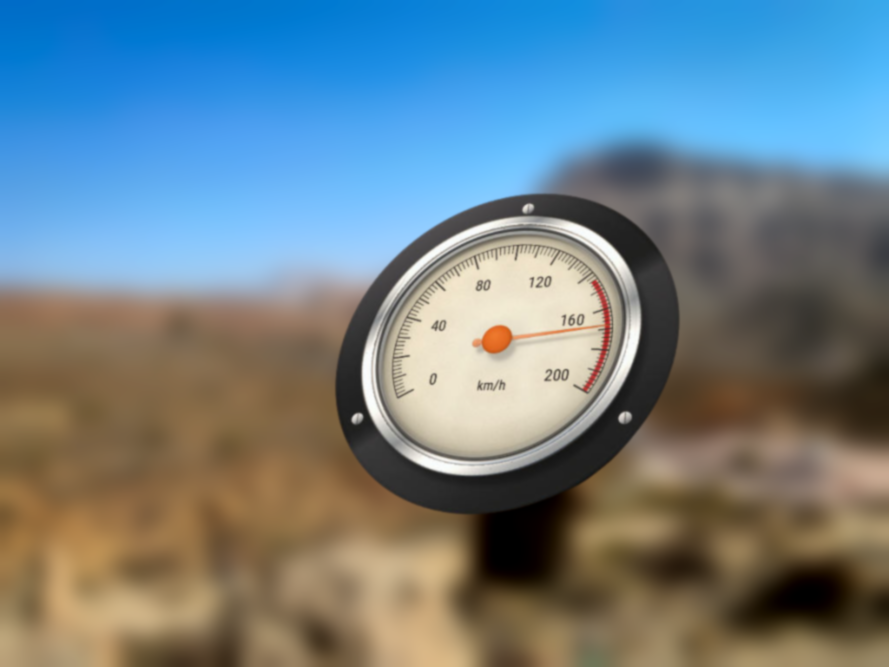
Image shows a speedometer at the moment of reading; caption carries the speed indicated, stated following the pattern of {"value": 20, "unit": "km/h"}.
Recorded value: {"value": 170, "unit": "km/h"}
